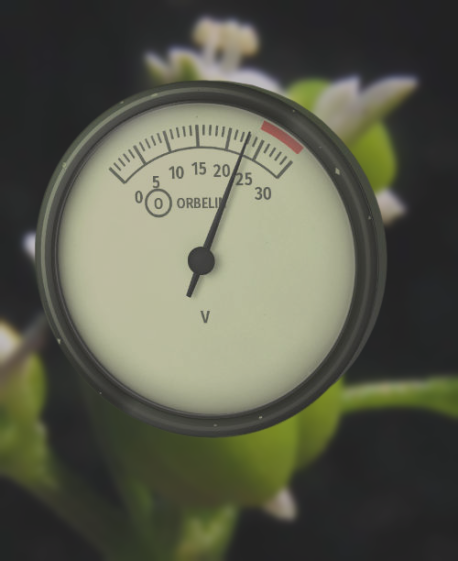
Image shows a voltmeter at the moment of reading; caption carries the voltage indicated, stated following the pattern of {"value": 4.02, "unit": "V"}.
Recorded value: {"value": 23, "unit": "V"}
